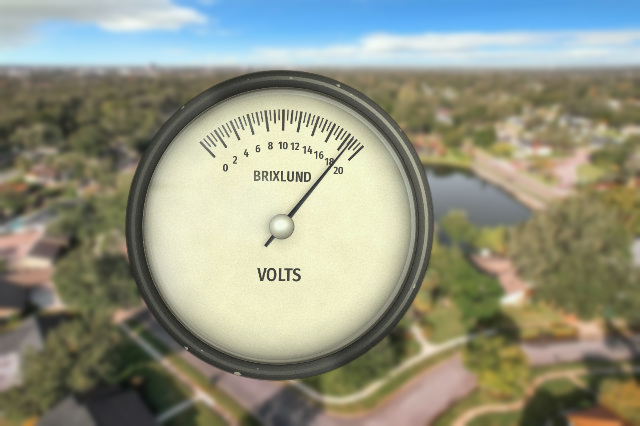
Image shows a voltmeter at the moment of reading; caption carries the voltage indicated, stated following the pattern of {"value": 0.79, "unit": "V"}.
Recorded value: {"value": 18.5, "unit": "V"}
